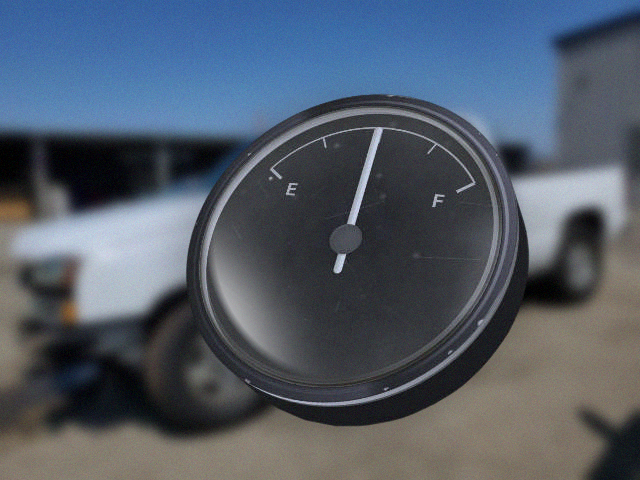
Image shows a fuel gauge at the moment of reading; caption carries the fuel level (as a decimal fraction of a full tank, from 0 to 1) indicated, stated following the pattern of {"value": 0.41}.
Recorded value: {"value": 0.5}
